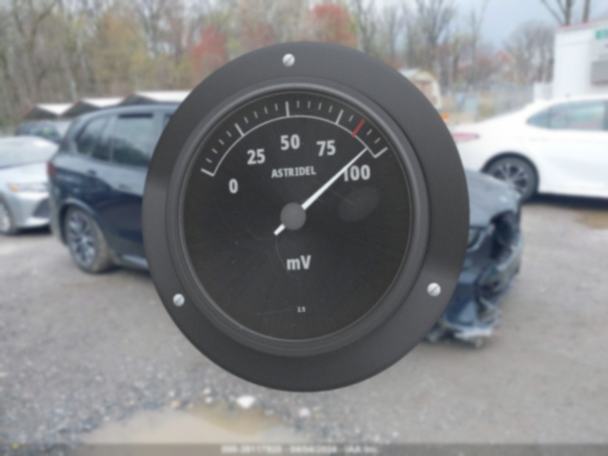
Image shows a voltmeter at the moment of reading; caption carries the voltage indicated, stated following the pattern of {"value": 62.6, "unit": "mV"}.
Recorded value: {"value": 95, "unit": "mV"}
